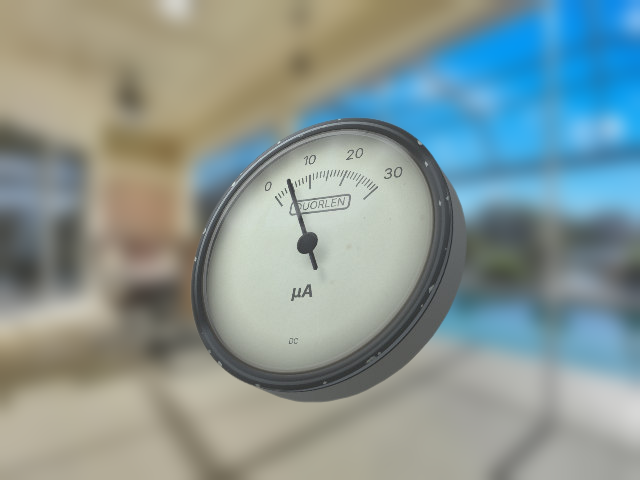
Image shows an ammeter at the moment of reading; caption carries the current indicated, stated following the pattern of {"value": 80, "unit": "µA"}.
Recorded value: {"value": 5, "unit": "µA"}
